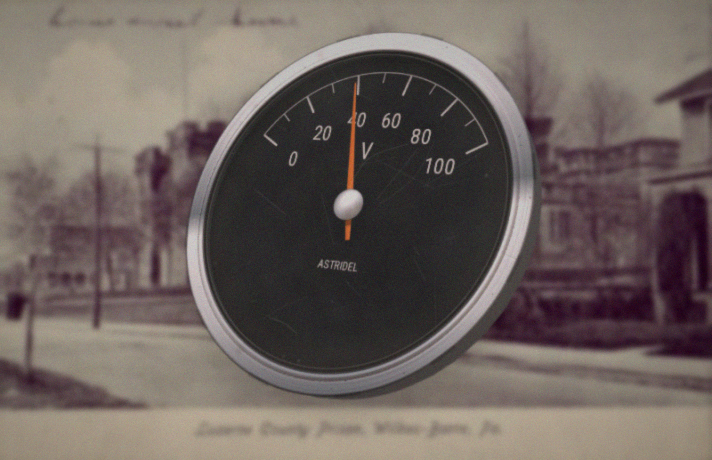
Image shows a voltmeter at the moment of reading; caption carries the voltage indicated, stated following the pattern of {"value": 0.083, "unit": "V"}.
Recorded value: {"value": 40, "unit": "V"}
